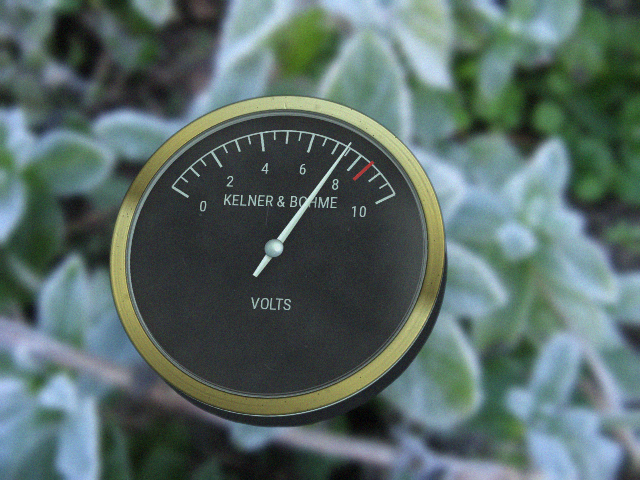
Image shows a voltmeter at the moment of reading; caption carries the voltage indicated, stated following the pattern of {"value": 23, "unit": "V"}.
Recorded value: {"value": 7.5, "unit": "V"}
